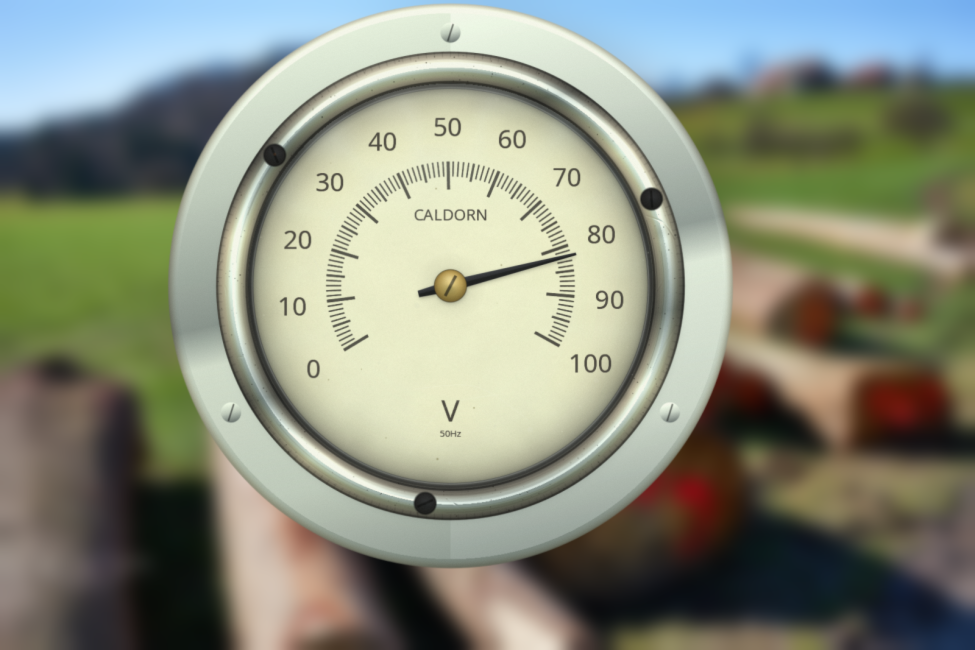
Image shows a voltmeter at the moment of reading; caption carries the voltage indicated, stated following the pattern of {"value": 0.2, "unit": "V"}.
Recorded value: {"value": 82, "unit": "V"}
